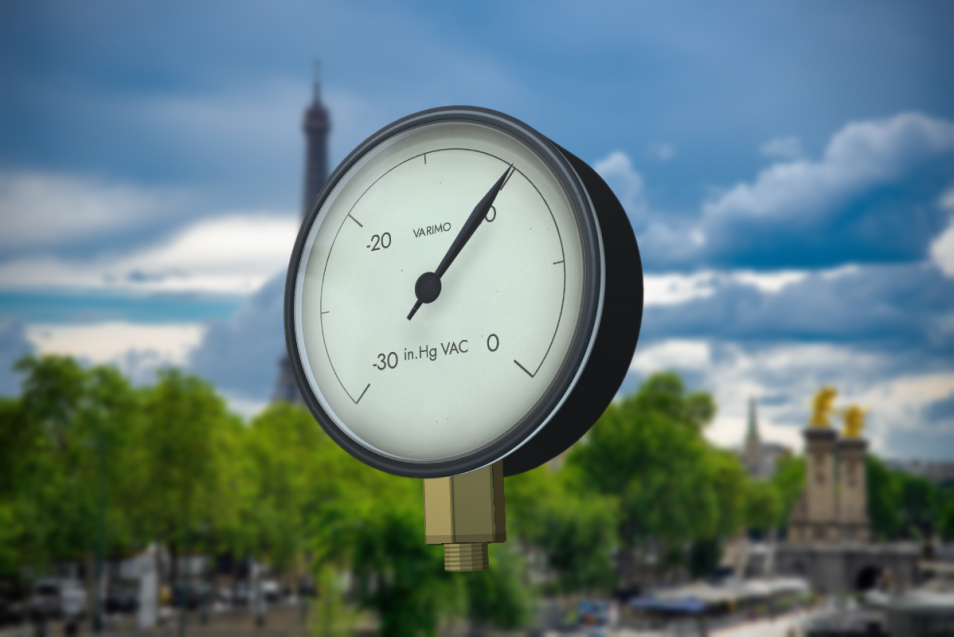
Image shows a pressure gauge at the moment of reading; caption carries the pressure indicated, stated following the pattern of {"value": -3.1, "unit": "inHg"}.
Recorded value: {"value": -10, "unit": "inHg"}
